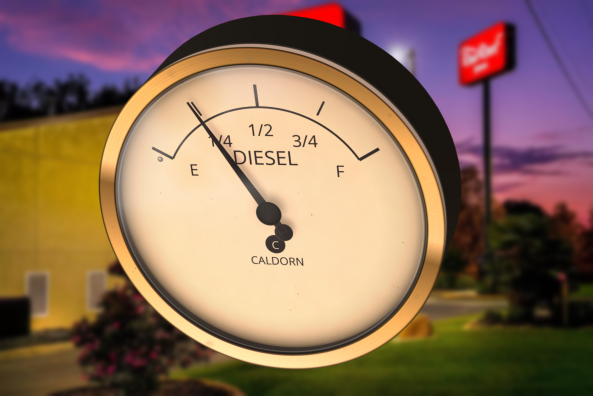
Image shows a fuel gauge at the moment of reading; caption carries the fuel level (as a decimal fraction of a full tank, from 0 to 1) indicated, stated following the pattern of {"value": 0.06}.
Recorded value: {"value": 0.25}
